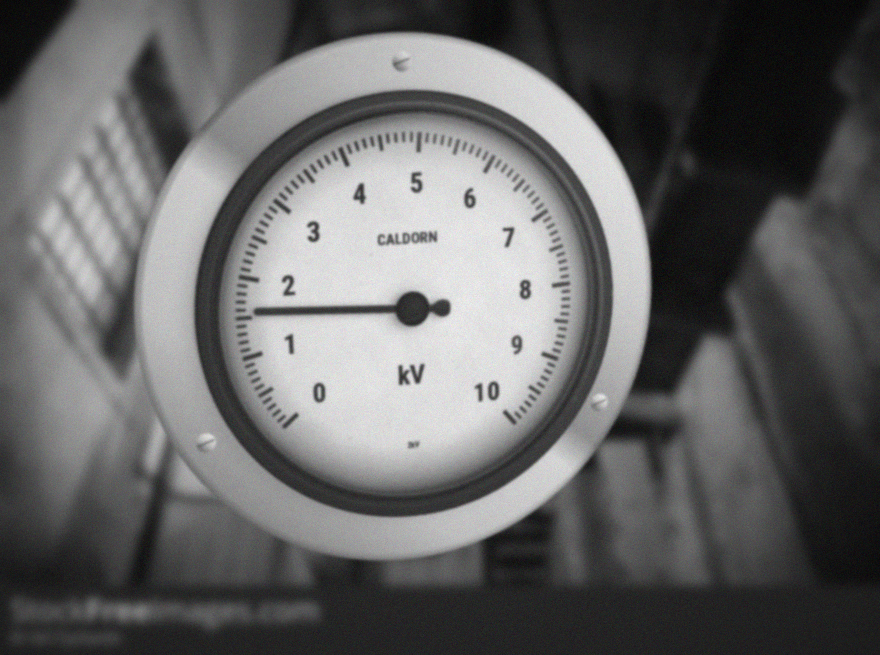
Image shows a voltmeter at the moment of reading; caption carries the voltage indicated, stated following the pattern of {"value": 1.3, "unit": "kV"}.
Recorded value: {"value": 1.6, "unit": "kV"}
